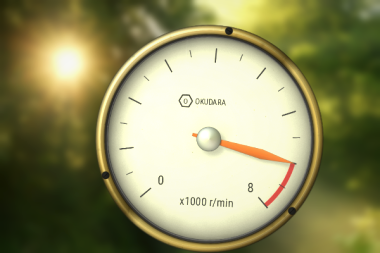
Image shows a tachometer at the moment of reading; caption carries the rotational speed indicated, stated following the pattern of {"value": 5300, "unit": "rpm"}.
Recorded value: {"value": 7000, "unit": "rpm"}
